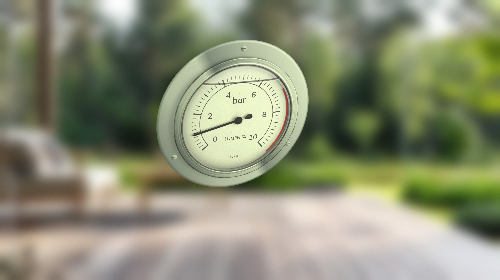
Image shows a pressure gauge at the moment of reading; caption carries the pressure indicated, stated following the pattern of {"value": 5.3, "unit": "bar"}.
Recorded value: {"value": 1, "unit": "bar"}
